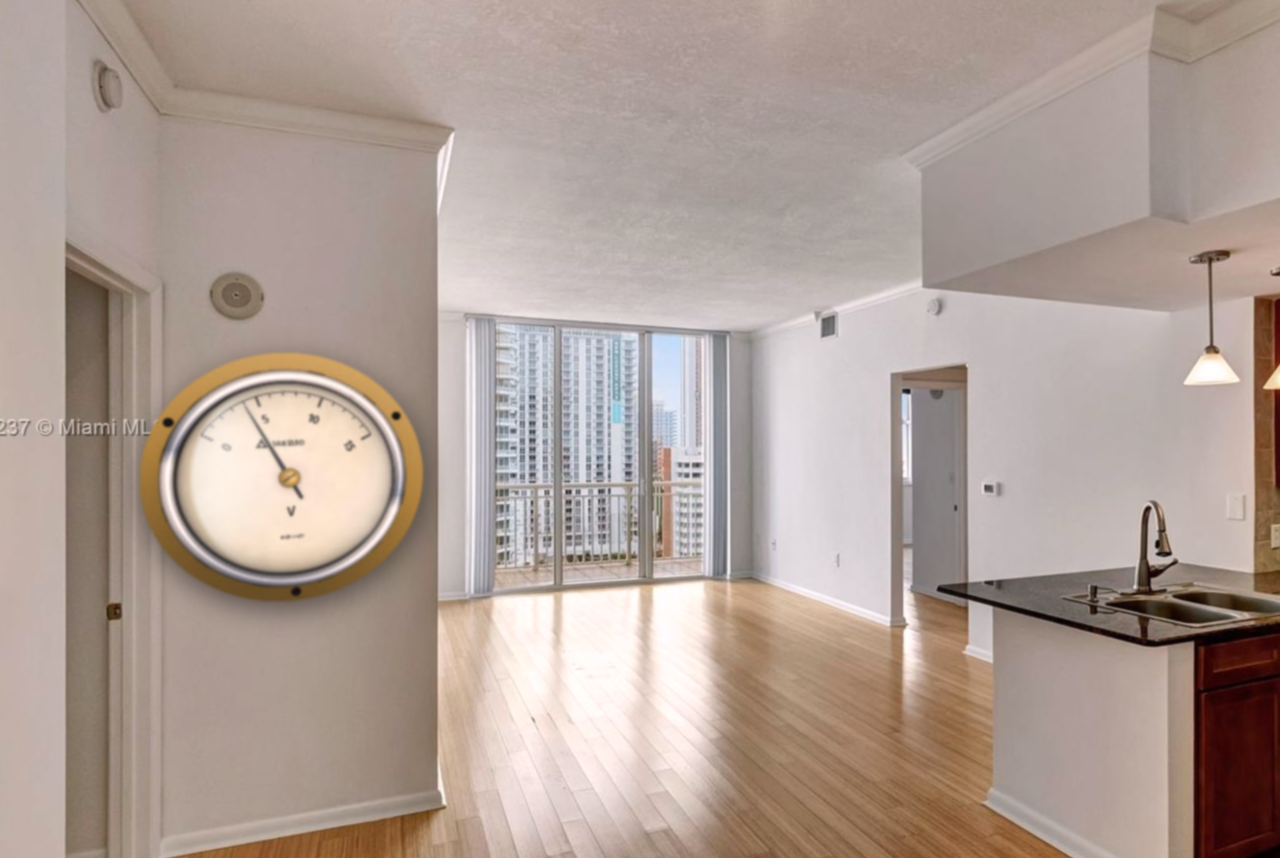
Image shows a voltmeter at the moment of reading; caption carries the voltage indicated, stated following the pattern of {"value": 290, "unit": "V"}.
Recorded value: {"value": 4, "unit": "V"}
